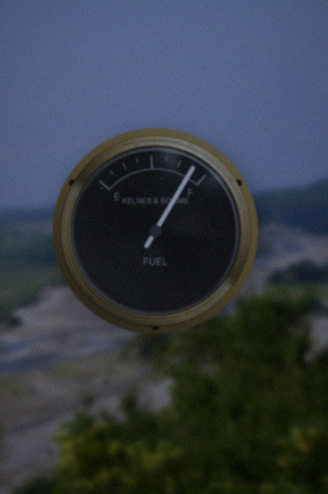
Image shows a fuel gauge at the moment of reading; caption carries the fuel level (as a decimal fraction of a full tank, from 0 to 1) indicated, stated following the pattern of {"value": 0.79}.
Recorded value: {"value": 0.875}
